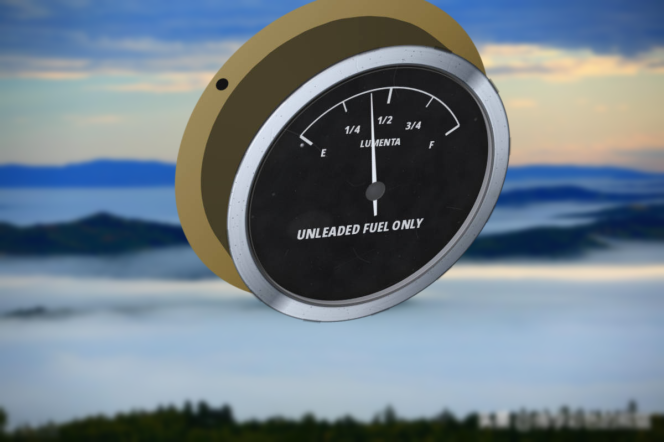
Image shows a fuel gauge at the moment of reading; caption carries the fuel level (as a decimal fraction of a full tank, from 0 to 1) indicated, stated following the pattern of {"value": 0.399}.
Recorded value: {"value": 0.375}
